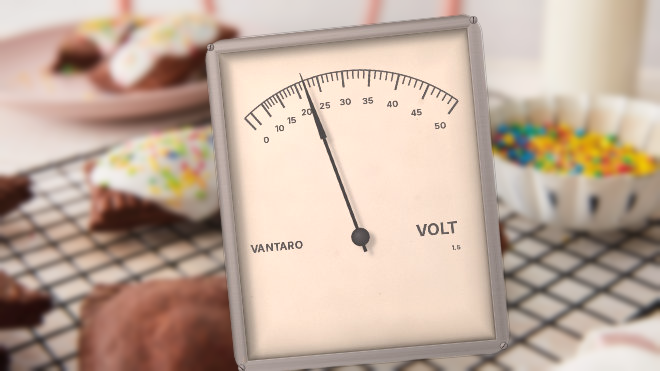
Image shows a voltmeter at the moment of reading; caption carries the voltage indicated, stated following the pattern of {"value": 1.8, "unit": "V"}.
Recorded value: {"value": 22, "unit": "V"}
